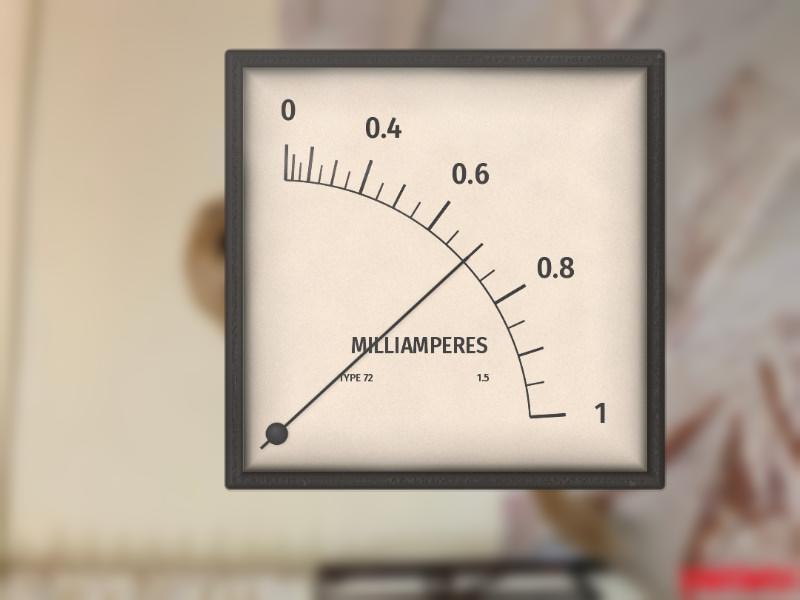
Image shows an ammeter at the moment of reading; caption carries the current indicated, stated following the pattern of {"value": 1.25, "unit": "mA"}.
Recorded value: {"value": 0.7, "unit": "mA"}
